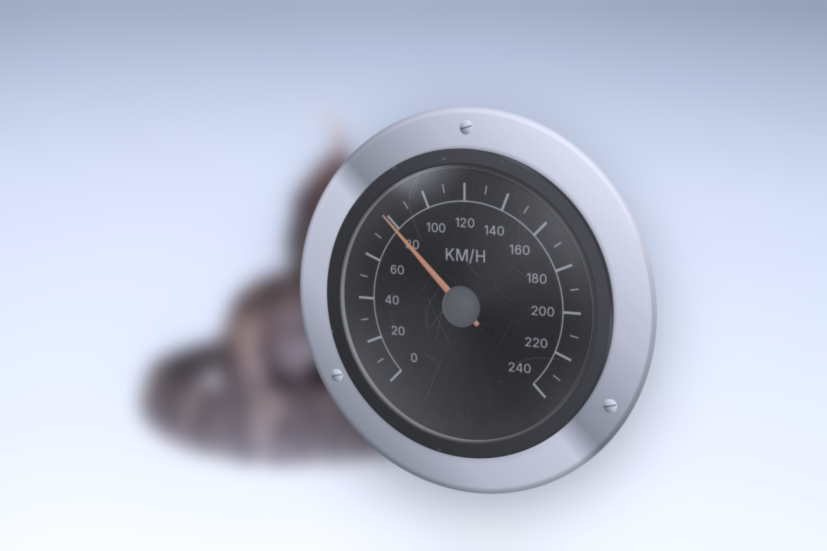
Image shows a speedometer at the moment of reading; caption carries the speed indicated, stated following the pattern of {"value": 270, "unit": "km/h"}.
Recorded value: {"value": 80, "unit": "km/h"}
